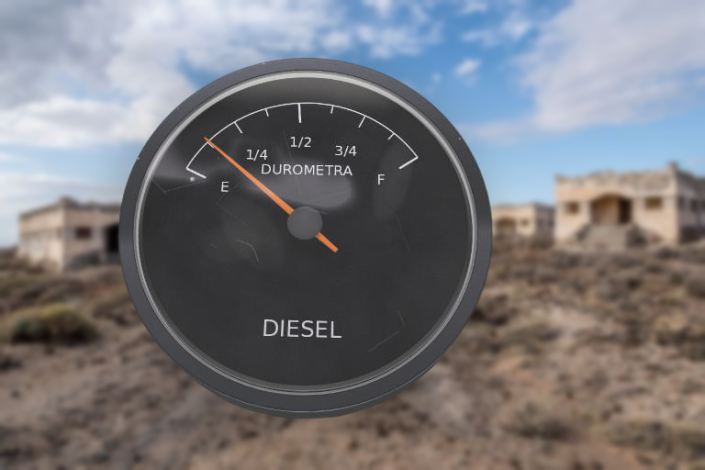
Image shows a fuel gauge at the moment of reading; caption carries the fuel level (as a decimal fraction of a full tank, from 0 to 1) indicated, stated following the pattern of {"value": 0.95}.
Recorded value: {"value": 0.125}
